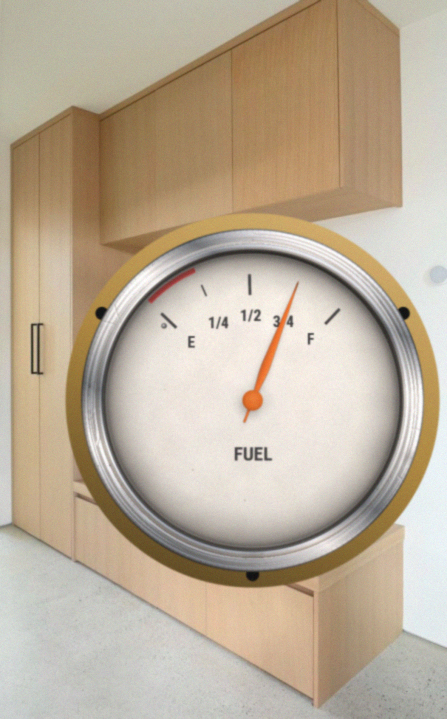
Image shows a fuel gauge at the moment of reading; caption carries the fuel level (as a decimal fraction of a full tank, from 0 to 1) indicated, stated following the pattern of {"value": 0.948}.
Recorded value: {"value": 0.75}
